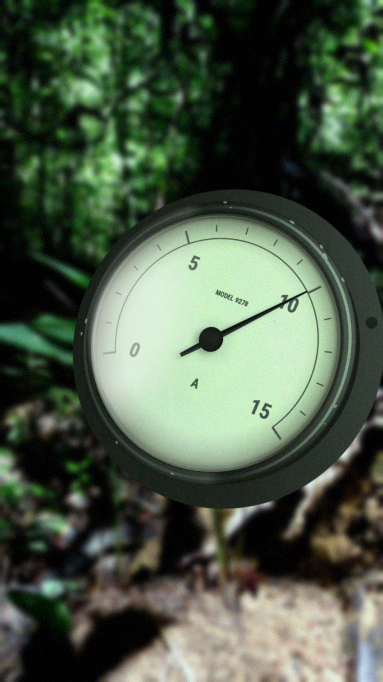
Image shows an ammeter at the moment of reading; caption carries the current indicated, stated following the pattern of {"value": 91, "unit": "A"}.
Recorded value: {"value": 10, "unit": "A"}
